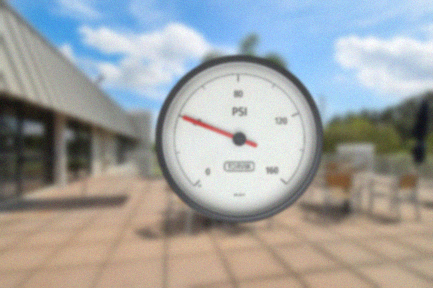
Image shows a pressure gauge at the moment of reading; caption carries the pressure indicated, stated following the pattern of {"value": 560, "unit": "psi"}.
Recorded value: {"value": 40, "unit": "psi"}
